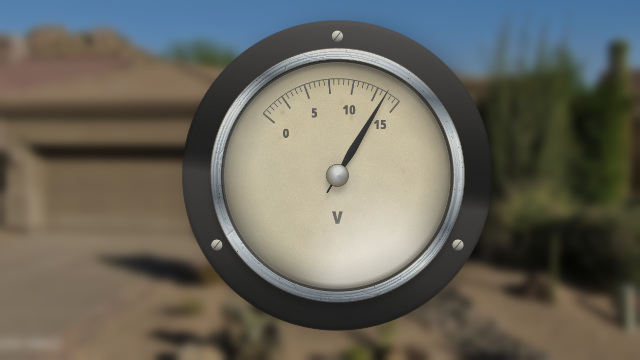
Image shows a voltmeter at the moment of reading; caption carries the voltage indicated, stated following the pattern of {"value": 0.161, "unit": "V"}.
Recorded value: {"value": 13.5, "unit": "V"}
